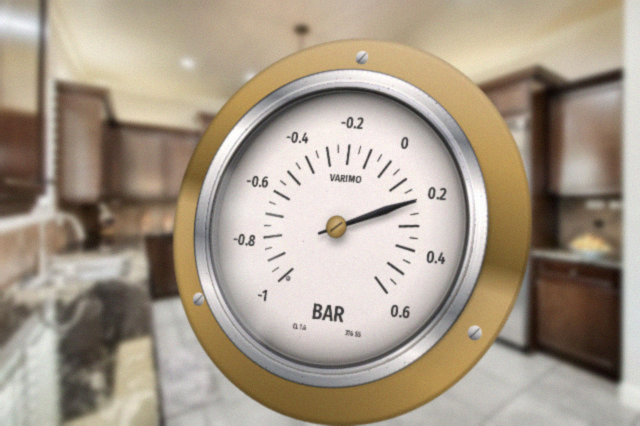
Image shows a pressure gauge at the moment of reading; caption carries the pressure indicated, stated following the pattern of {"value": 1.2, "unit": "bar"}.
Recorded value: {"value": 0.2, "unit": "bar"}
